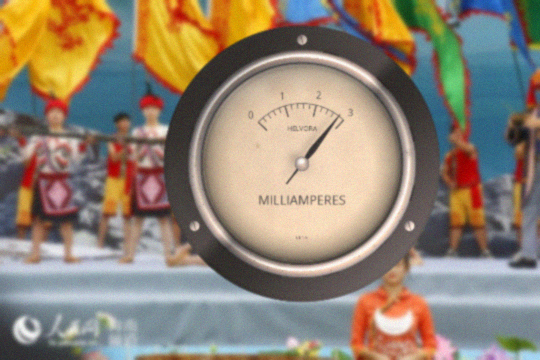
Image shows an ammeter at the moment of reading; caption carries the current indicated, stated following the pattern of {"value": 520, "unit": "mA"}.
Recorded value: {"value": 2.8, "unit": "mA"}
